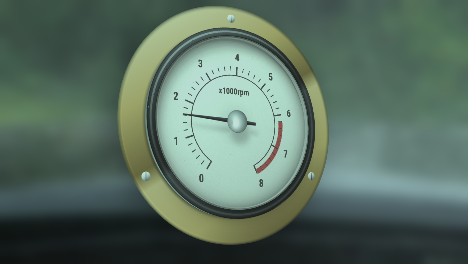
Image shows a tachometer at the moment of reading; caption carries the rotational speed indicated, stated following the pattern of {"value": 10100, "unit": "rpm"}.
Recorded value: {"value": 1600, "unit": "rpm"}
